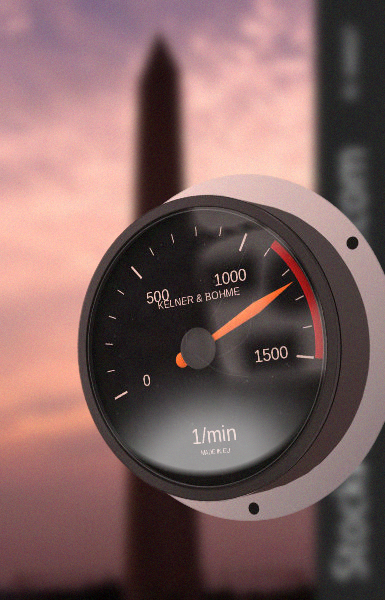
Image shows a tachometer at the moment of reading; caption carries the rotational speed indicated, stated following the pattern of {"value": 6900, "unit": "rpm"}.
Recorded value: {"value": 1250, "unit": "rpm"}
